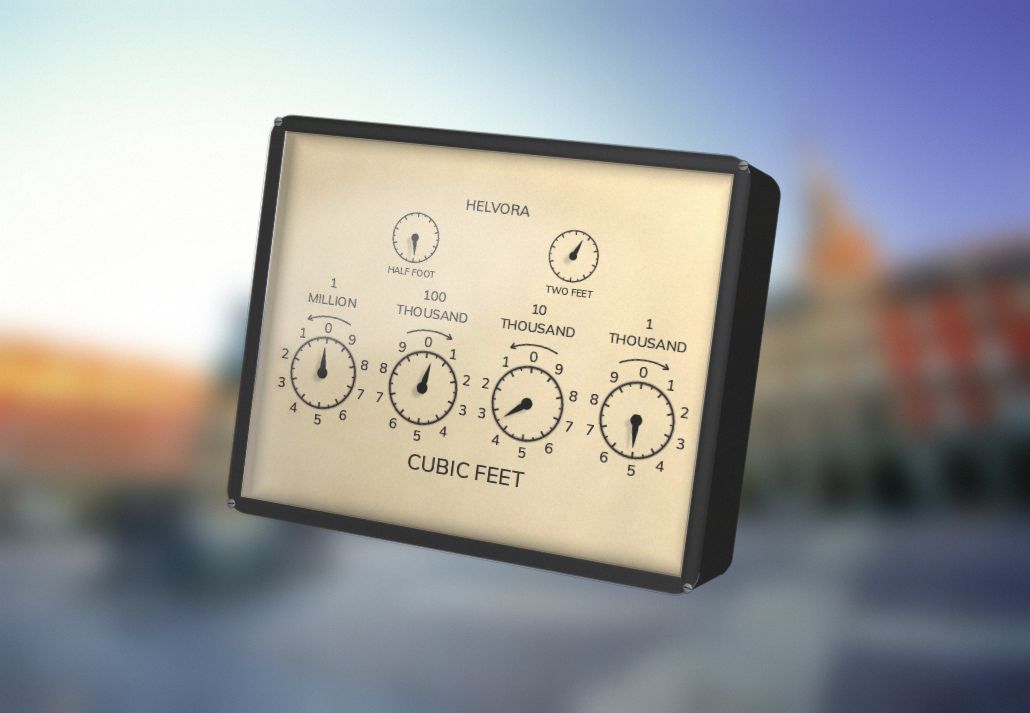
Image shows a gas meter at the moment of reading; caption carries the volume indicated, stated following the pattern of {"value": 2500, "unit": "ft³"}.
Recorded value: {"value": 3500, "unit": "ft³"}
